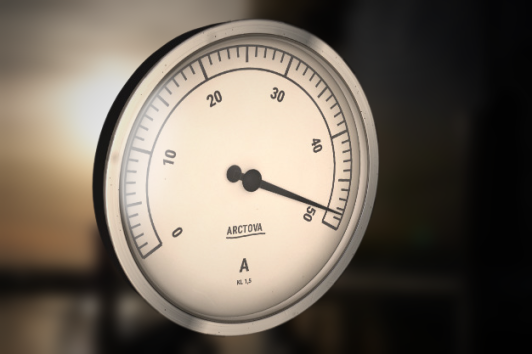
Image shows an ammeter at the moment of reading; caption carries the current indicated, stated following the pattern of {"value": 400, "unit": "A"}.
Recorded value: {"value": 48.5, "unit": "A"}
